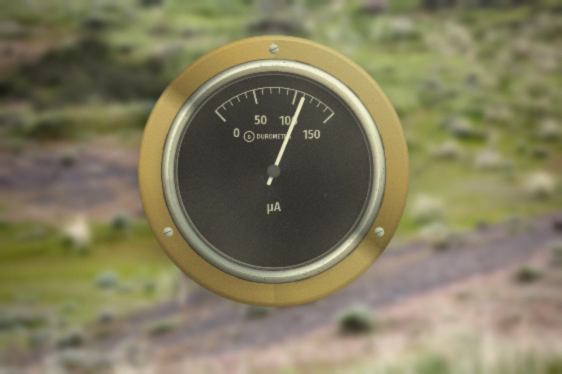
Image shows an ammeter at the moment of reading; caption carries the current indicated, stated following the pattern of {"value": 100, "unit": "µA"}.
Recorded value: {"value": 110, "unit": "µA"}
